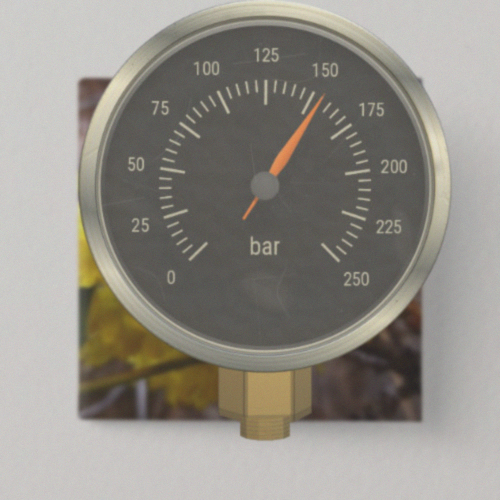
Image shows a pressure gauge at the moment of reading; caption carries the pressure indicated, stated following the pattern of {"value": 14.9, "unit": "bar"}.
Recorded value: {"value": 155, "unit": "bar"}
